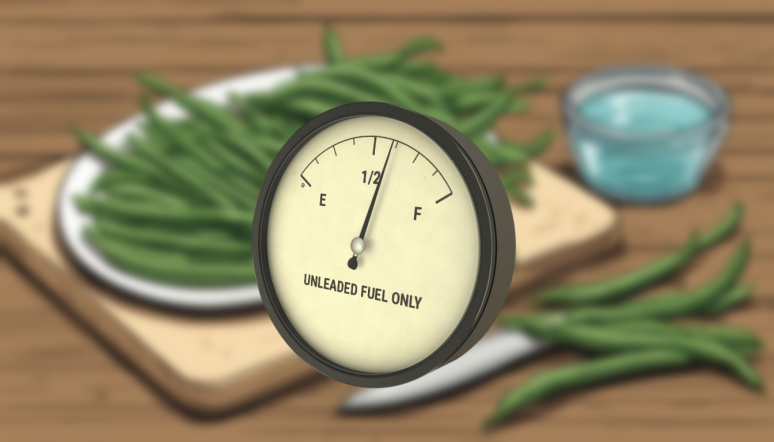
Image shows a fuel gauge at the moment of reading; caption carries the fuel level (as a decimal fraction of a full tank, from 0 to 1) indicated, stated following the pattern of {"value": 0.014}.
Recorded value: {"value": 0.625}
